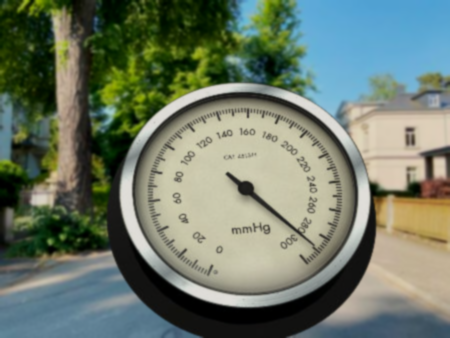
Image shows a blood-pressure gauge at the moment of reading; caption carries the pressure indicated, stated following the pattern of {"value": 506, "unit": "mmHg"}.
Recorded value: {"value": 290, "unit": "mmHg"}
